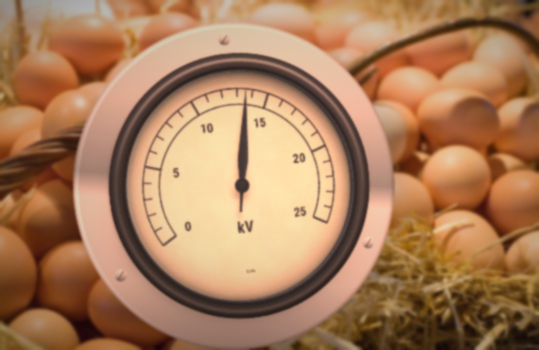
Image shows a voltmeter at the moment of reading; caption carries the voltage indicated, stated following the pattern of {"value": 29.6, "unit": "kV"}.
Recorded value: {"value": 13.5, "unit": "kV"}
